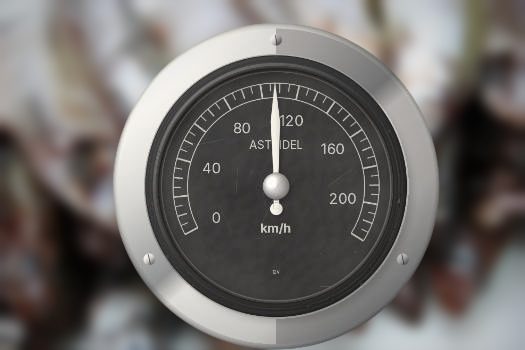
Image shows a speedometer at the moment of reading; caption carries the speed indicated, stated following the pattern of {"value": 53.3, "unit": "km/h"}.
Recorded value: {"value": 107.5, "unit": "km/h"}
